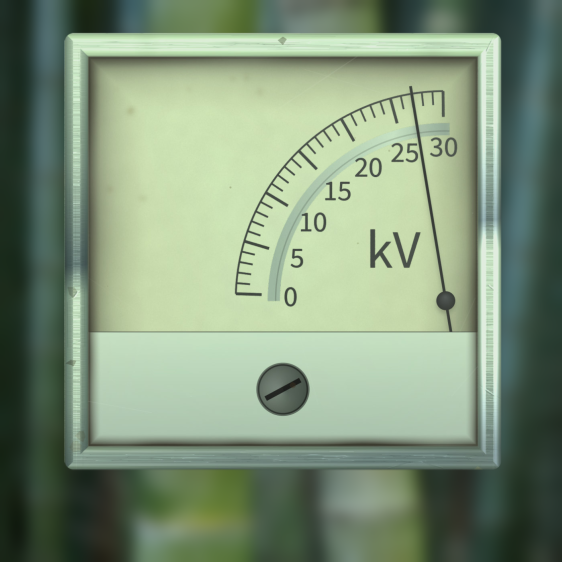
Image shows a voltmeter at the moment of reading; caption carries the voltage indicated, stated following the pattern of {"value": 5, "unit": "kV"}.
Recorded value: {"value": 27, "unit": "kV"}
